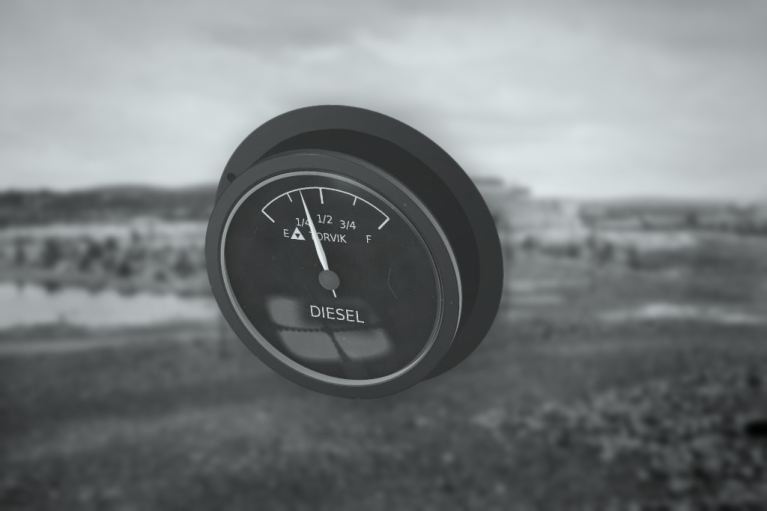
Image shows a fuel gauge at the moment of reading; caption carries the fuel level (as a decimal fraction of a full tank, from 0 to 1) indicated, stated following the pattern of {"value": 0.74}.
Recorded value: {"value": 0.375}
